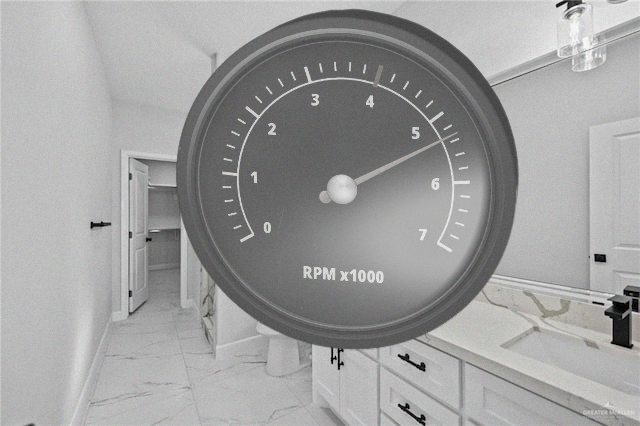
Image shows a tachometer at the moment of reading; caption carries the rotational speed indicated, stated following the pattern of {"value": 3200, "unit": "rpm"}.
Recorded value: {"value": 5300, "unit": "rpm"}
